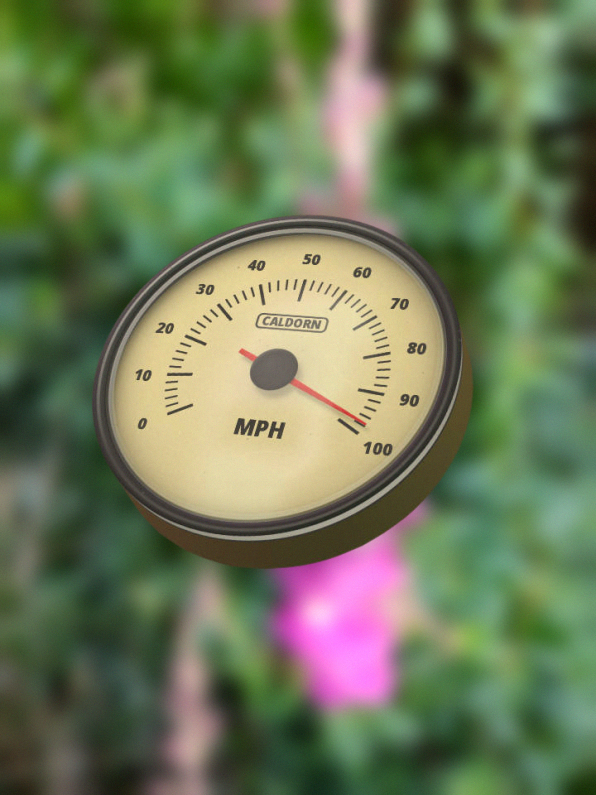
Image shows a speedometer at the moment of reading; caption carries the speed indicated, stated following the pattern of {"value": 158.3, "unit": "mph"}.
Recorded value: {"value": 98, "unit": "mph"}
